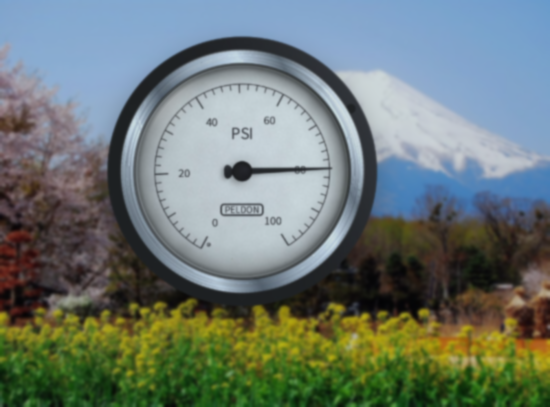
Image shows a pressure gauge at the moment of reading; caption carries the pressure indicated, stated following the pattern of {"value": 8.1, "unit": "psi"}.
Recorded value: {"value": 80, "unit": "psi"}
